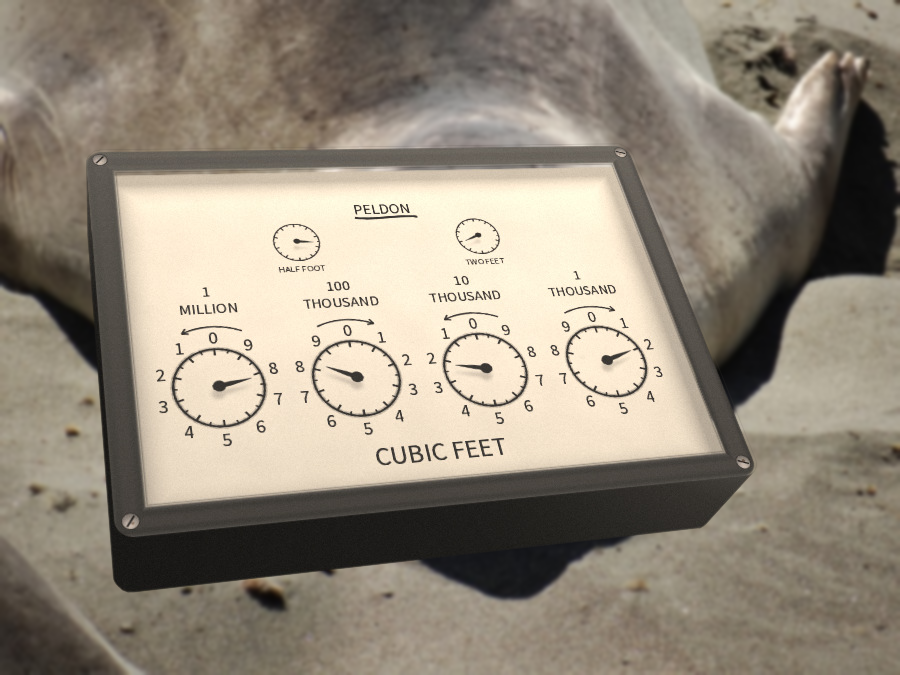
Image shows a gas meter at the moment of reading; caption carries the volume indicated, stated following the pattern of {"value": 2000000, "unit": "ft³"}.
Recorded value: {"value": 782200, "unit": "ft³"}
